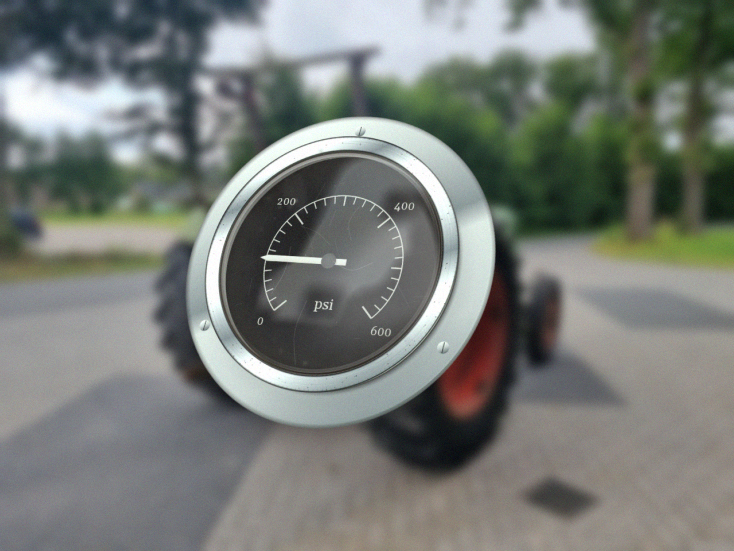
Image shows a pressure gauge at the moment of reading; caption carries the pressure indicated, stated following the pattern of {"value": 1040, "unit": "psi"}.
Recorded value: {"value": 100, "unit": "psi"}
